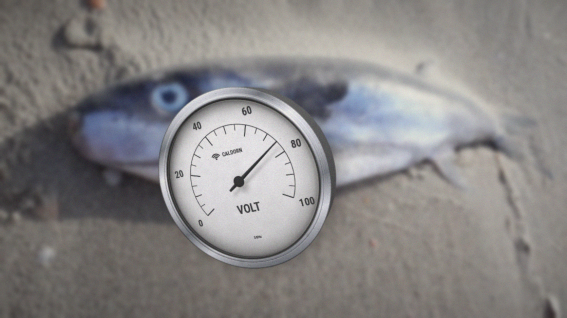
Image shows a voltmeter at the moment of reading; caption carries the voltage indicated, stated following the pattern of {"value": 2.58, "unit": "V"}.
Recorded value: {"value": 75, "unit": "V"}
